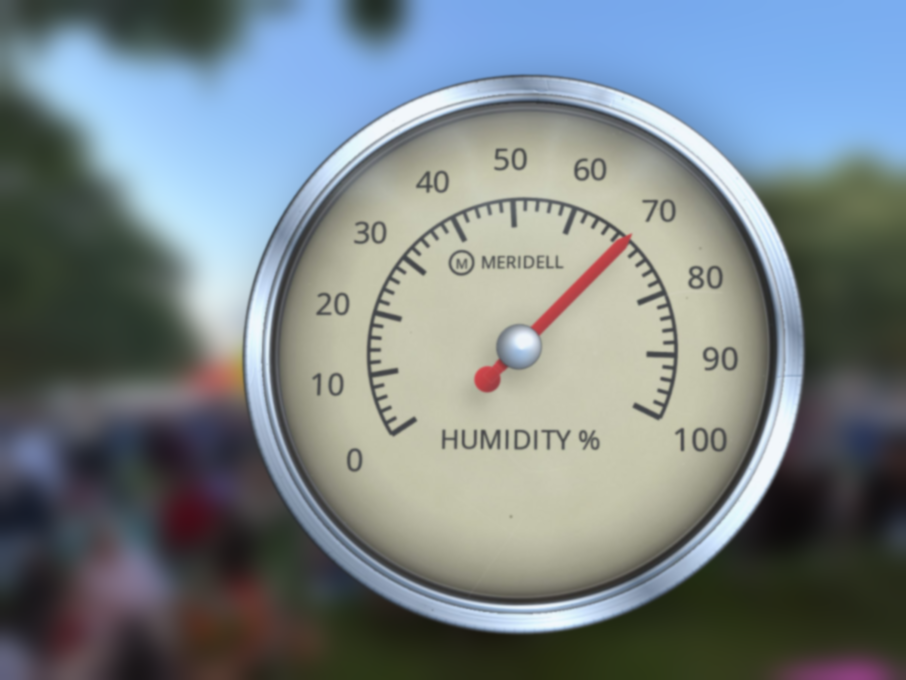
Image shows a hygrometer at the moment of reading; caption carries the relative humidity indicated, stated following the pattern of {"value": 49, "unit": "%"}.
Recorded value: {"value": 70, "unit": "%"}
